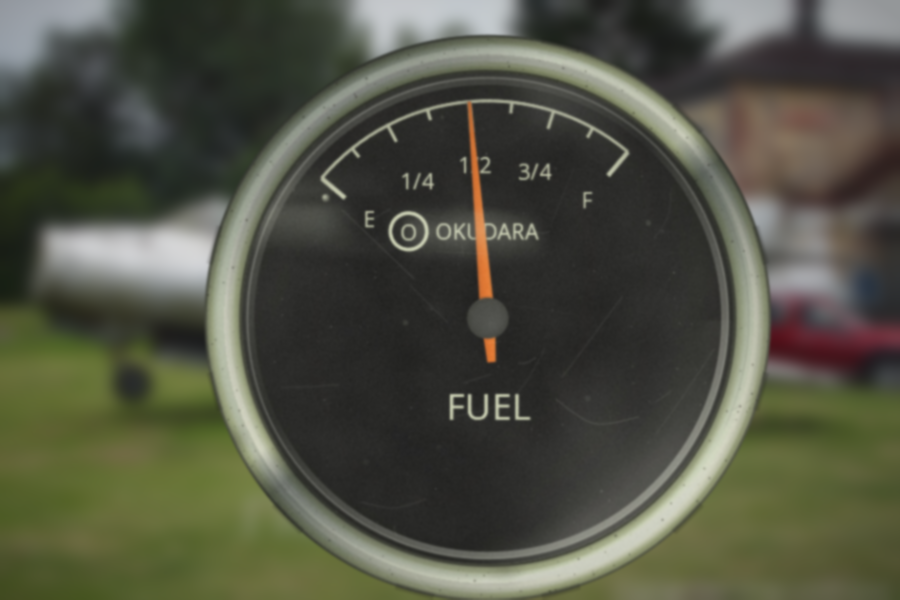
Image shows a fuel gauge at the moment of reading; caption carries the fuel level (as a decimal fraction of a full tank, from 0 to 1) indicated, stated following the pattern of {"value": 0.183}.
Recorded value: {"value": 0.5}
